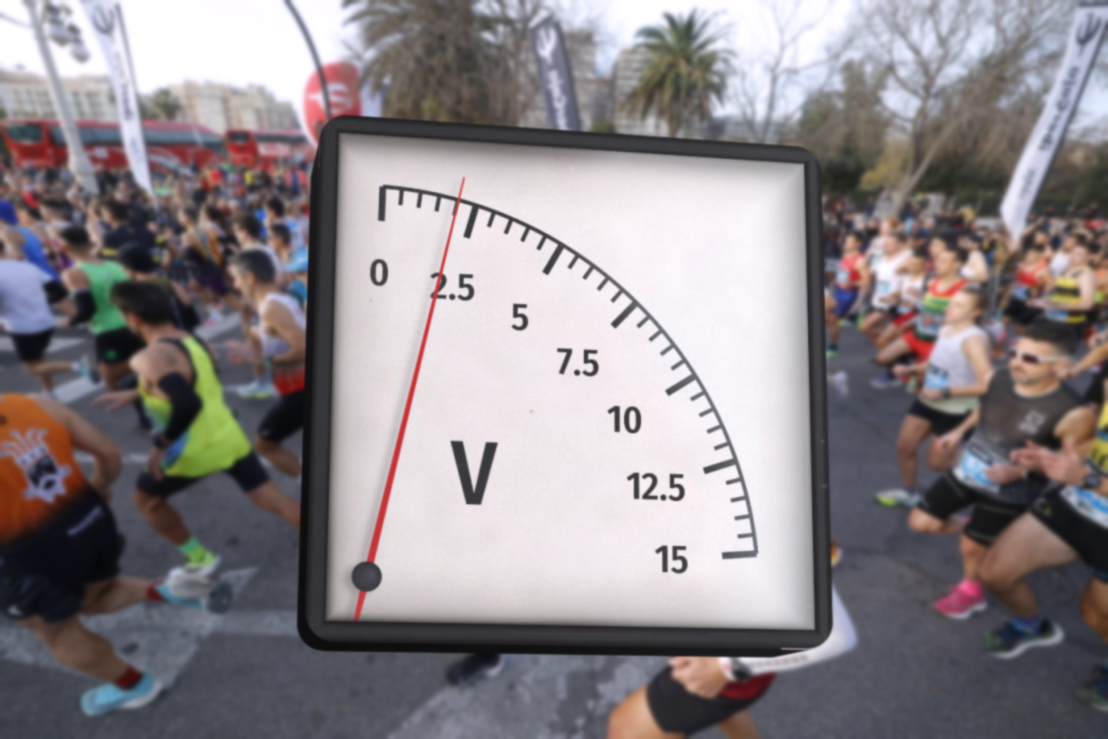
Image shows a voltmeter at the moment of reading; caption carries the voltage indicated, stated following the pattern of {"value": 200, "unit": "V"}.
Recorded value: {"value": 2, "unit": "V"}
